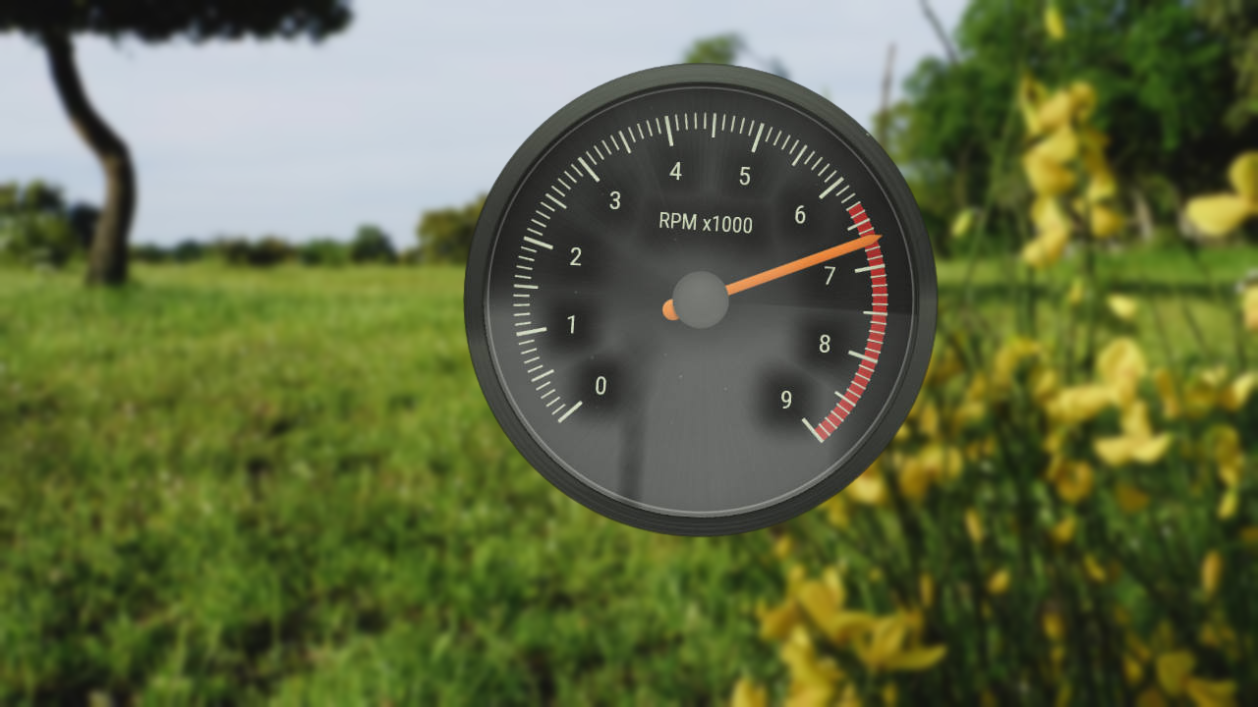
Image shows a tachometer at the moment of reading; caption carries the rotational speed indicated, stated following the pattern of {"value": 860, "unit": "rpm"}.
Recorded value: {"value": 6700, "unit": "rpm"}
